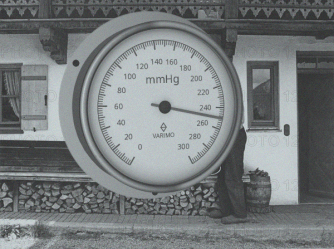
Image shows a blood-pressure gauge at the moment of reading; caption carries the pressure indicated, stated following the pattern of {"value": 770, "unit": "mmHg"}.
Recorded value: {"value": 250, "unit": "mmHg"}
